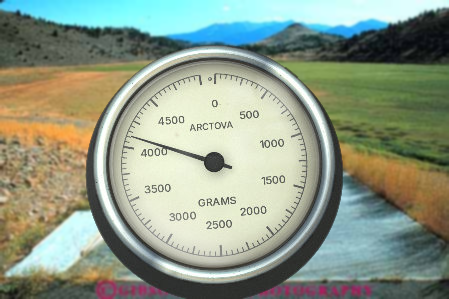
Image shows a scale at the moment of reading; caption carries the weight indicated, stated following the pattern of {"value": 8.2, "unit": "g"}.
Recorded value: {"value": 4100, "unit": "g"}
